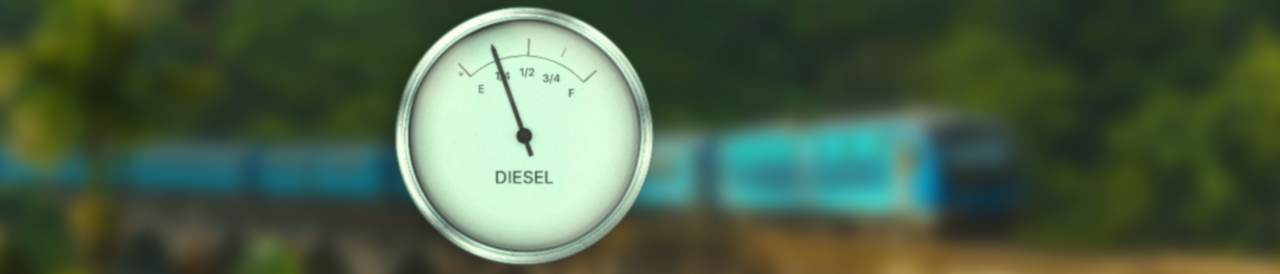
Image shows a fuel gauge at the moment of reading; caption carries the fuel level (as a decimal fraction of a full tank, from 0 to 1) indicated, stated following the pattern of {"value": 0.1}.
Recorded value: {"value": 0.25}
